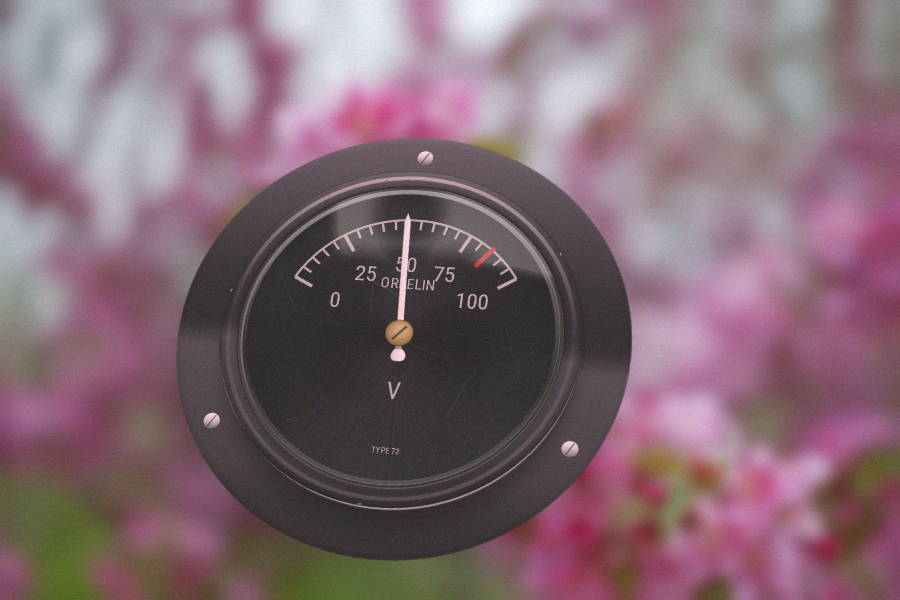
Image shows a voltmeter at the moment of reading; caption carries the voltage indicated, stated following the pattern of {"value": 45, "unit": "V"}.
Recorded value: {"value": 50, "unit": "V"}
